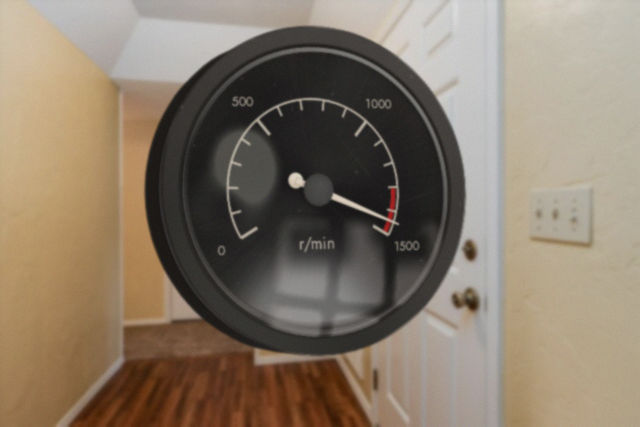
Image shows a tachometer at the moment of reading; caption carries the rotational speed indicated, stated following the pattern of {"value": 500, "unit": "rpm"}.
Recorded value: {"value": 1450, "unit": "rpm"}
